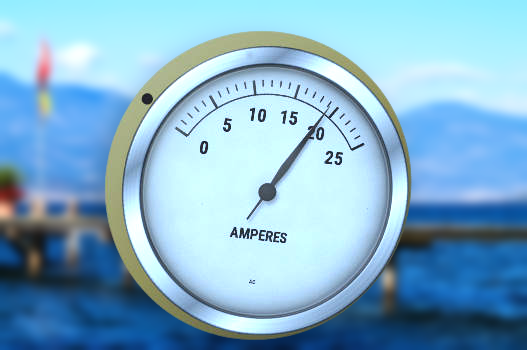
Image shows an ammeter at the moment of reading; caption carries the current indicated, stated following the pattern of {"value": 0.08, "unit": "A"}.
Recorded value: {"value": 19, "unit": "A"}
